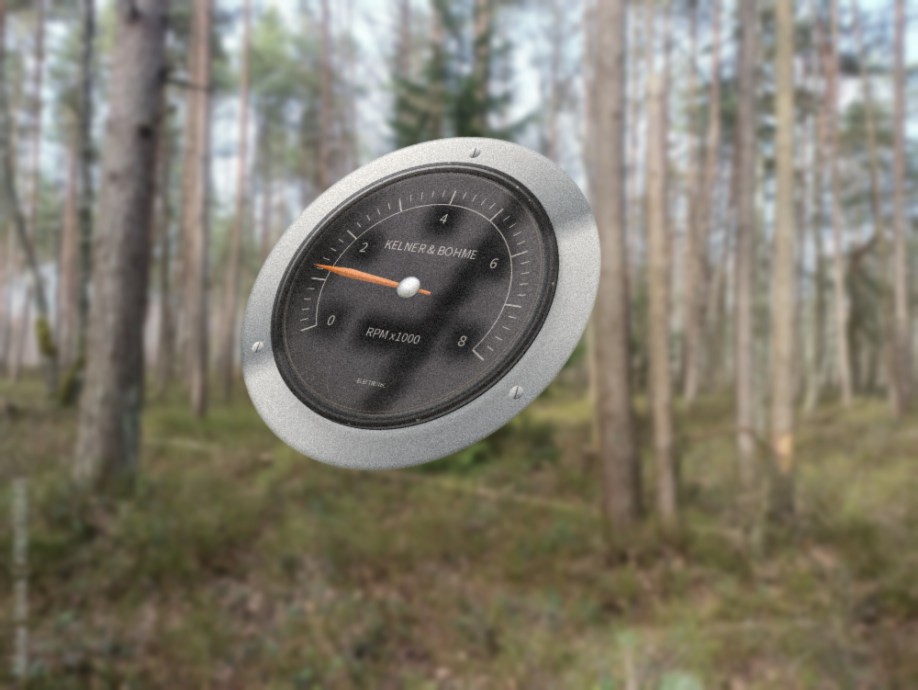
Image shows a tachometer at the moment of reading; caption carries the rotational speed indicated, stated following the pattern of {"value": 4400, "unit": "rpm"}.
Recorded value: {"value": 1200, "unit": "rpm"}
